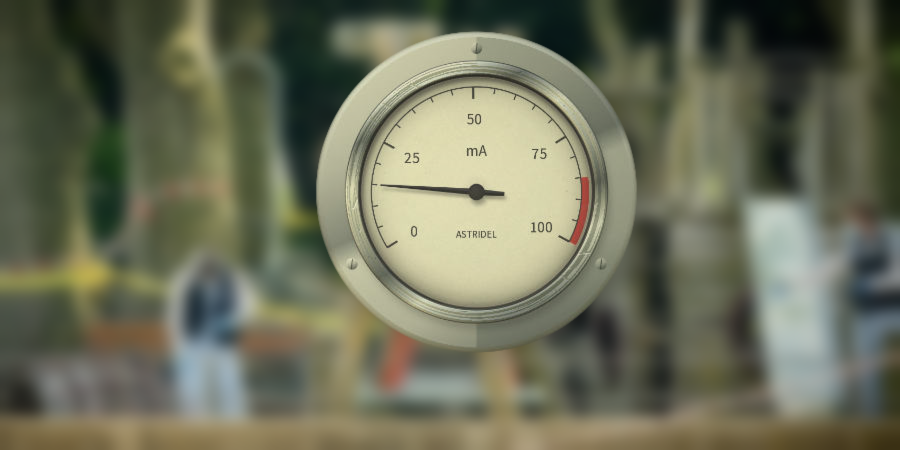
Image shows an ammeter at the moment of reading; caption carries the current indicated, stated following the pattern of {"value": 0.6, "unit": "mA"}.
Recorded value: {"value": 15, "unit": "mA"}
